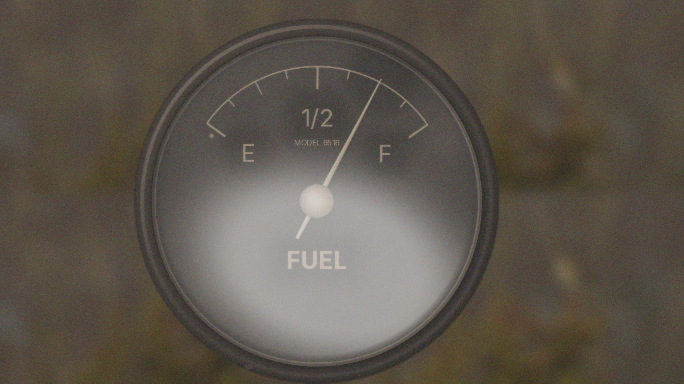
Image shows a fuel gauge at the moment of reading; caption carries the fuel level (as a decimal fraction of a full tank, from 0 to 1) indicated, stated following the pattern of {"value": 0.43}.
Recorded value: {"value": 0.75}
